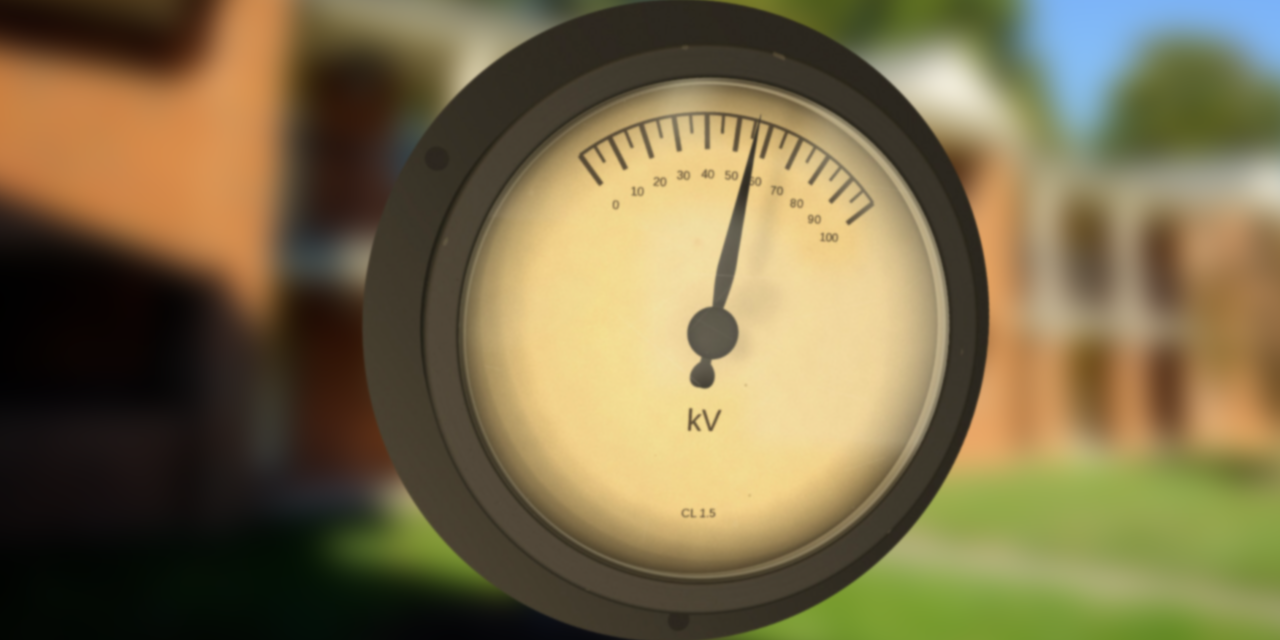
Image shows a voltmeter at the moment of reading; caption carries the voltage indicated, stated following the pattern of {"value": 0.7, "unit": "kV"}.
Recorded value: {"value": 55, "unit": "kV"}
